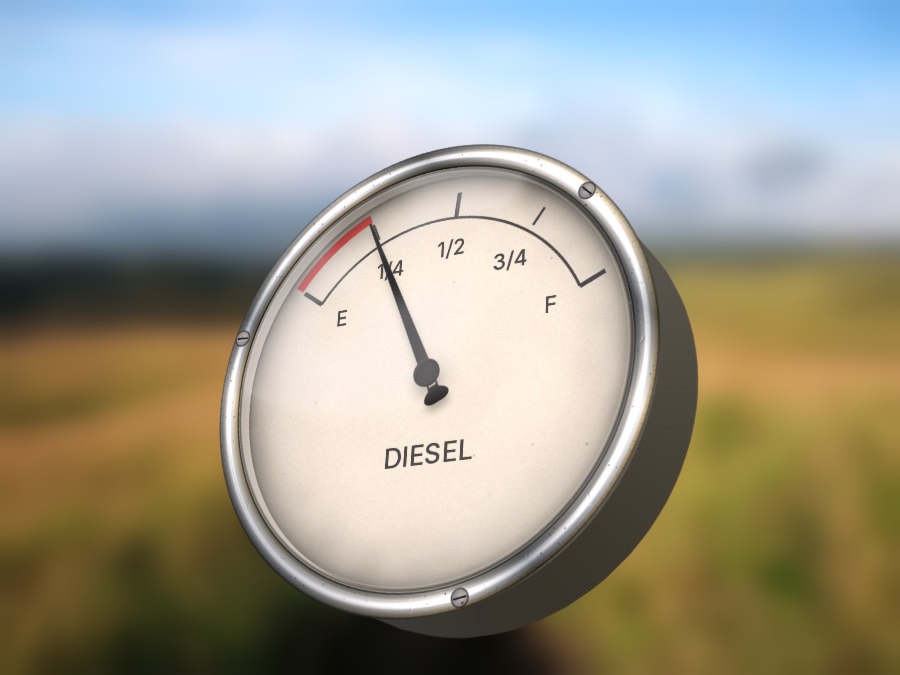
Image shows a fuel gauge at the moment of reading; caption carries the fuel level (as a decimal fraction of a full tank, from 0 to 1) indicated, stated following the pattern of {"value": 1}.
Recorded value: {"value": 0.25}
